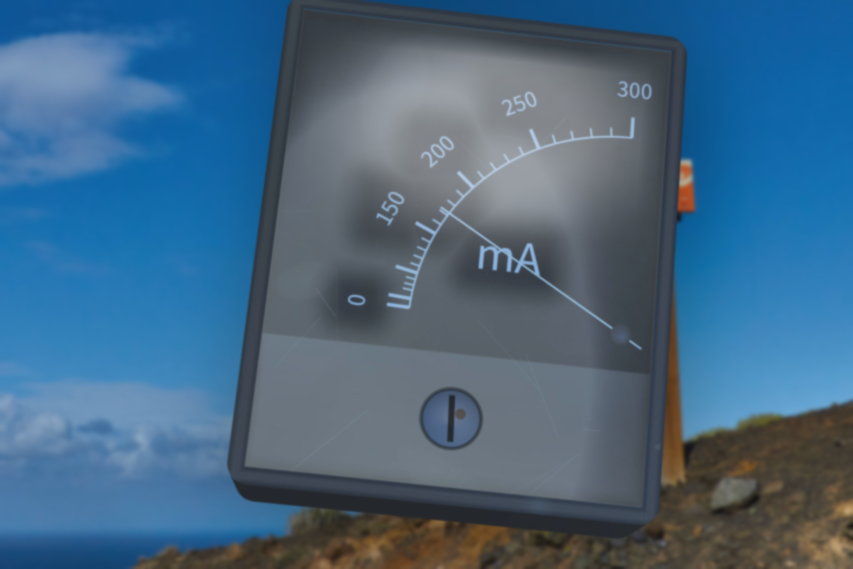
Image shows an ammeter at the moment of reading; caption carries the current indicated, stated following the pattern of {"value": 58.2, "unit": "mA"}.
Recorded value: {"value": 170, "unit": "mA"}
